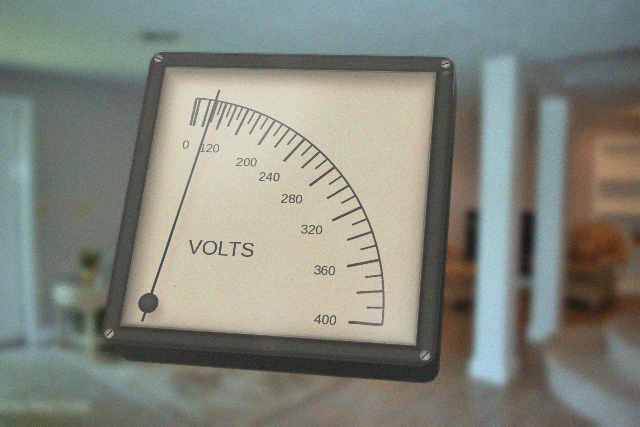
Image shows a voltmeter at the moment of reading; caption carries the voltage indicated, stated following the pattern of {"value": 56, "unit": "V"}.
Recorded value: {"value": 100, "unit": "V"}
